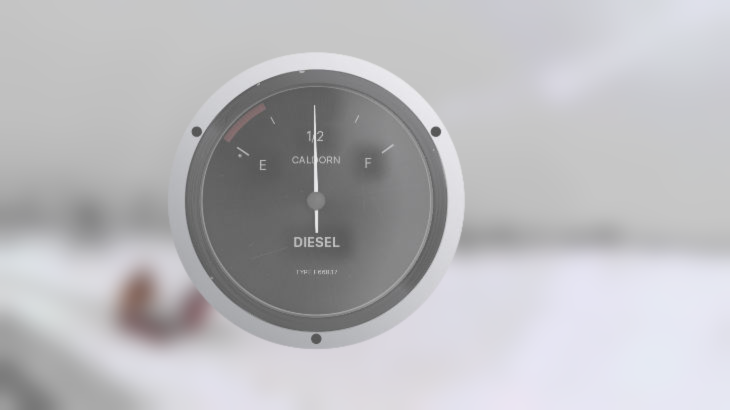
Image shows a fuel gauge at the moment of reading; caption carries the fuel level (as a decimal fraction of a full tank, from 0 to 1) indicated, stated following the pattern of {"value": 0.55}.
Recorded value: {"value": 0.5}
